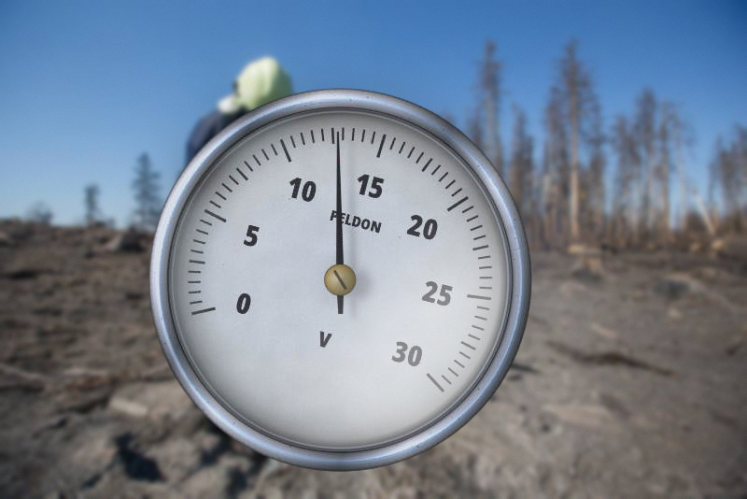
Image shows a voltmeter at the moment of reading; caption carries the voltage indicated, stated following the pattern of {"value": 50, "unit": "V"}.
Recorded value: {"value": 12.75, "unit": "V"}
